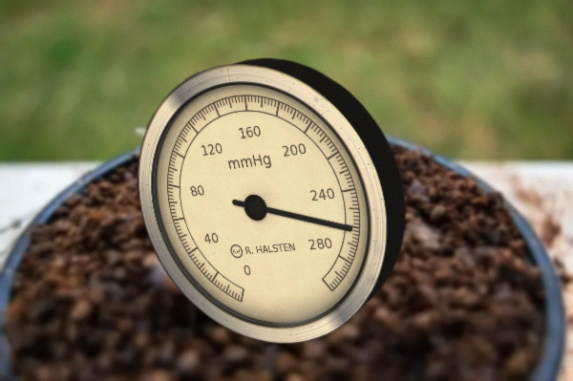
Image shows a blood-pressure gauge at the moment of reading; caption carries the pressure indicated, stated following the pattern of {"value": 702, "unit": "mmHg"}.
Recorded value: {"value": 260, "unit": "mmHg"}
